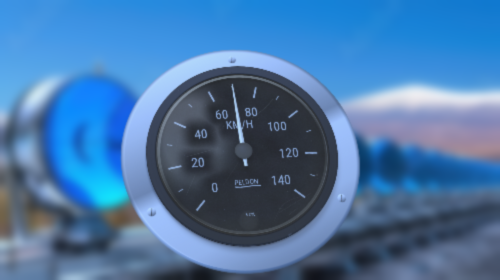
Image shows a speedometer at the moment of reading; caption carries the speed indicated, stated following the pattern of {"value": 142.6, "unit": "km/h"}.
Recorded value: {"value": 70, "unit": "km/h"}
